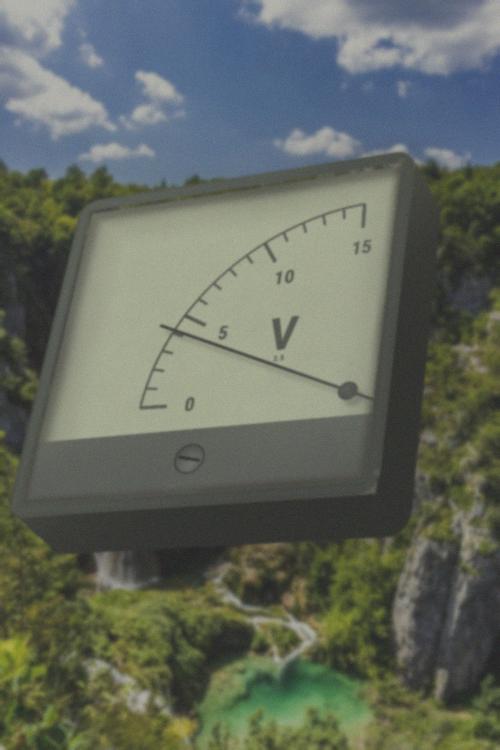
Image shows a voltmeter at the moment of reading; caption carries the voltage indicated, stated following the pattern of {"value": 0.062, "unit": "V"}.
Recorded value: {"value": 4, "unit": "V"}
